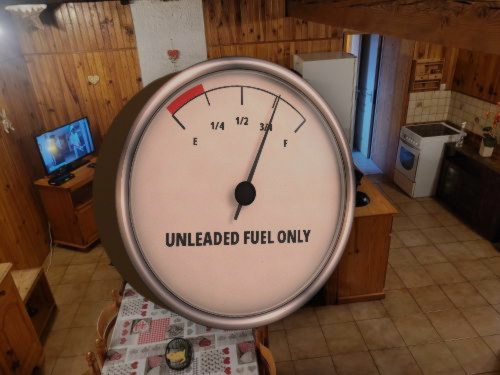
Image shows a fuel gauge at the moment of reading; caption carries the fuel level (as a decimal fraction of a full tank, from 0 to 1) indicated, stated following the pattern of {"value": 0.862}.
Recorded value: {"value": 0.75}
